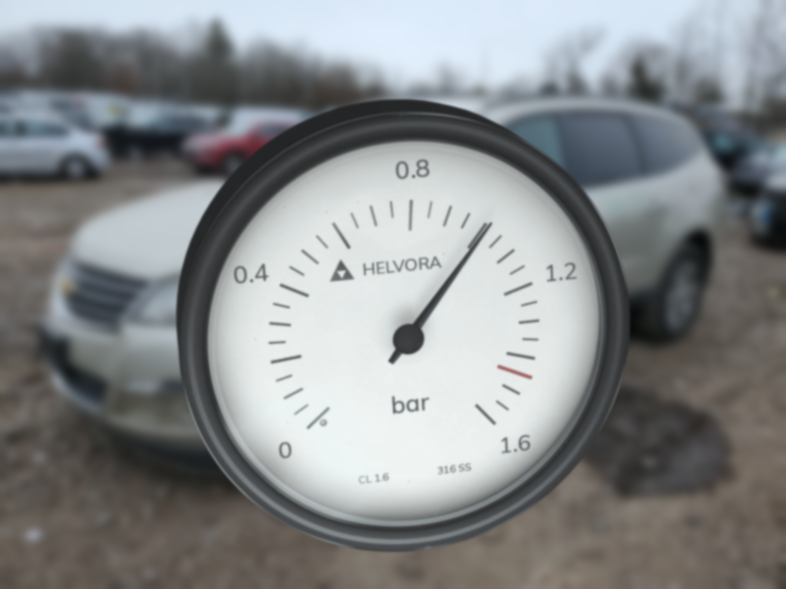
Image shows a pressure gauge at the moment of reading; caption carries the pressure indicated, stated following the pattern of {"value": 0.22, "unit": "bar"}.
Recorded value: {"value": 1, "unit": "bar"}
